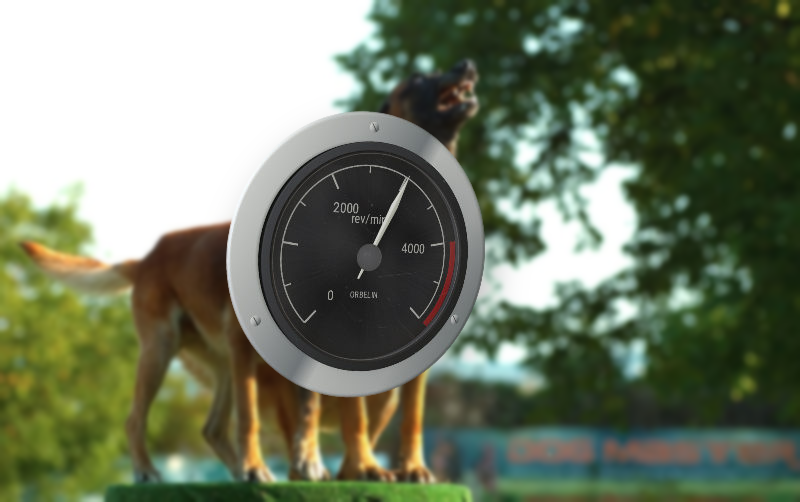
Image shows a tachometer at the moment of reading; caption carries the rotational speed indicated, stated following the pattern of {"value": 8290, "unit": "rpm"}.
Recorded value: {"value": 3000, "unit": "rpm"}
